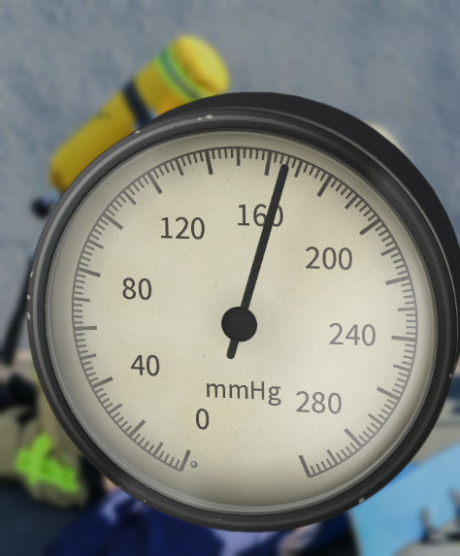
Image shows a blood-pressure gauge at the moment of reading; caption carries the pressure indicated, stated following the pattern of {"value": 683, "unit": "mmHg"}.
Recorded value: {"value": 166, "unit": "mmHg"}
